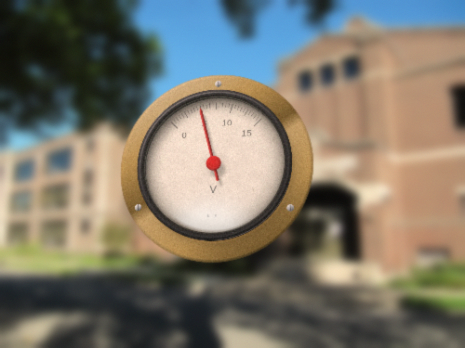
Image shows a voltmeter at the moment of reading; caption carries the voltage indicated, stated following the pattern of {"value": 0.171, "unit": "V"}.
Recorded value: {"value": 5, "unit": "V"}
